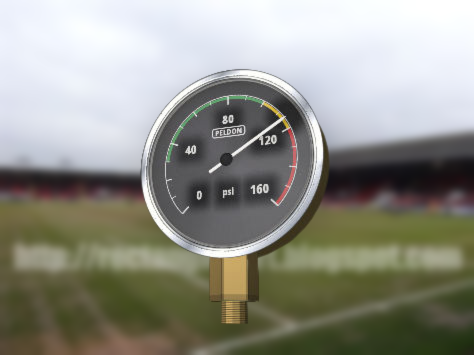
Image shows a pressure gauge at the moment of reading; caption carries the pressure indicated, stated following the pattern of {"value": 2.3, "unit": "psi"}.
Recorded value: {"value": 115, "unit": "psi"}
